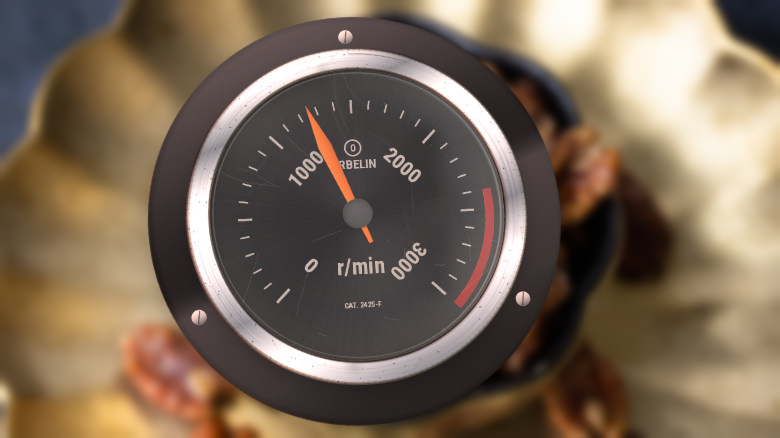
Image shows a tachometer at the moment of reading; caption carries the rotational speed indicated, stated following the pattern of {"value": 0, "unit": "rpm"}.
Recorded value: {"value": 1250, "unit": "rpm"}
